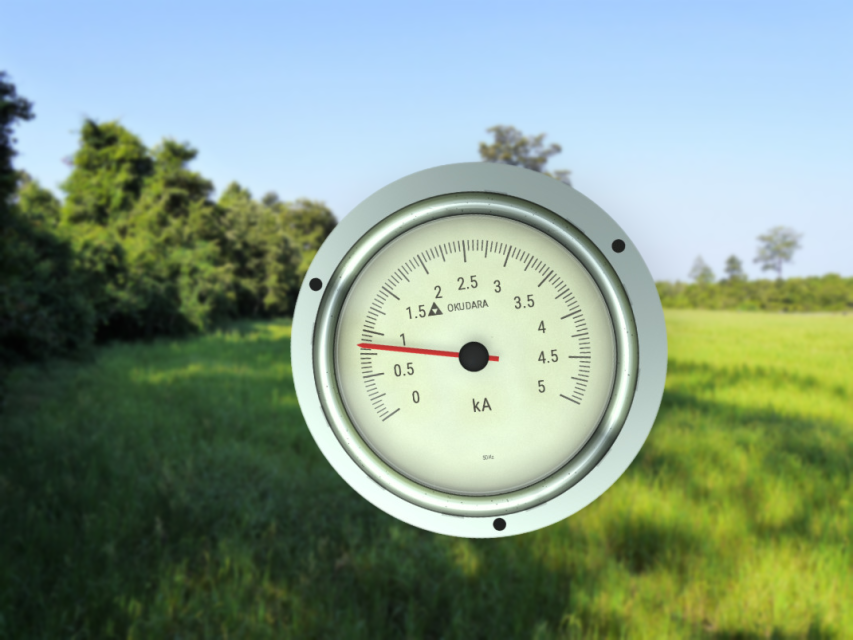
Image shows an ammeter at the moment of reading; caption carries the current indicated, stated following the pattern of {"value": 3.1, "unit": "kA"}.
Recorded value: {"value": 0.85, "unit": "kA"}
